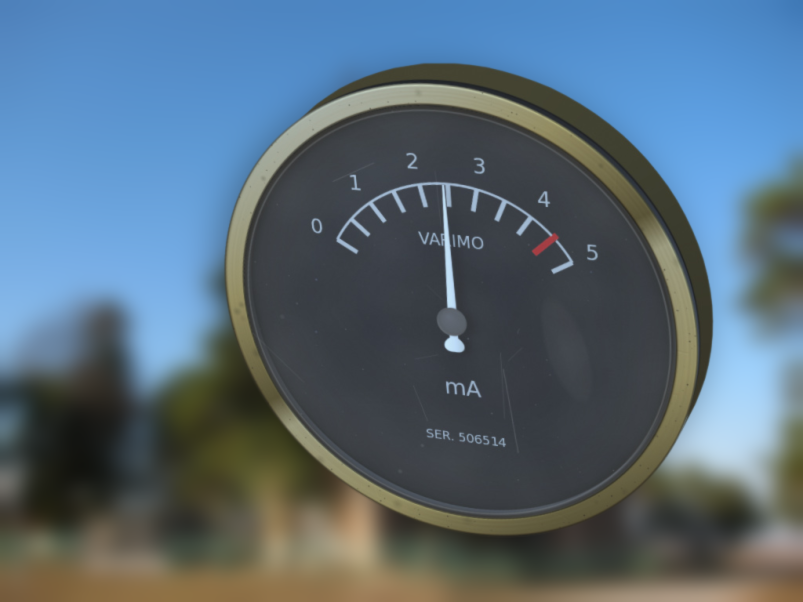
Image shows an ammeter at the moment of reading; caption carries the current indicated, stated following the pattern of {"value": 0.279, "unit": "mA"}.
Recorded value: {"value": 2.5, "unit": "mA"}
